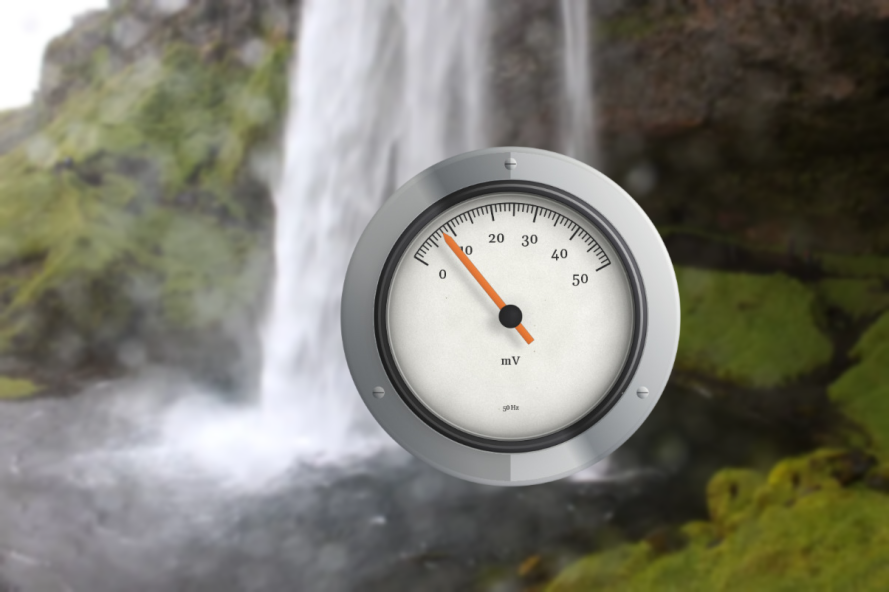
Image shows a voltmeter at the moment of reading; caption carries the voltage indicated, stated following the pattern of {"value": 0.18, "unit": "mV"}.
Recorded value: {"value": 8, "unit": "mV"}
